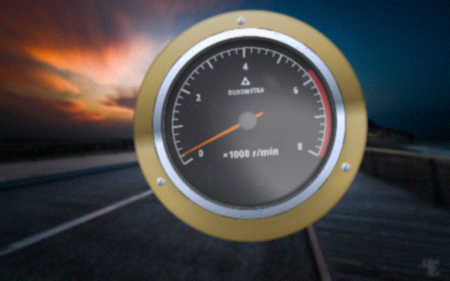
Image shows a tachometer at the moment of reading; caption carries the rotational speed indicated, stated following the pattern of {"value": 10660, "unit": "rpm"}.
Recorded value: {"value": 200, "unit": "rpm"}
